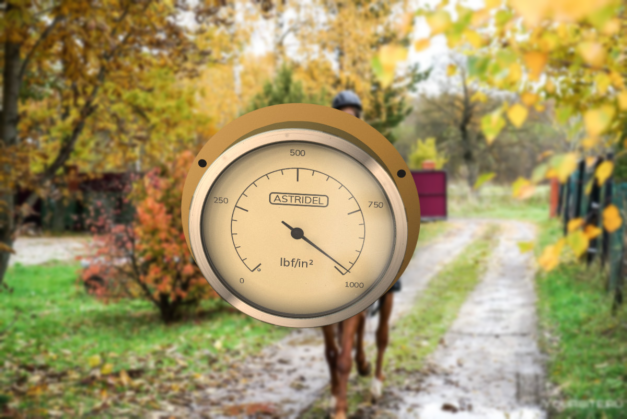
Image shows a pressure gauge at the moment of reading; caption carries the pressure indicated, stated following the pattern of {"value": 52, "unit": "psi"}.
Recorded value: {"value": 975, "unit": "psi"}
